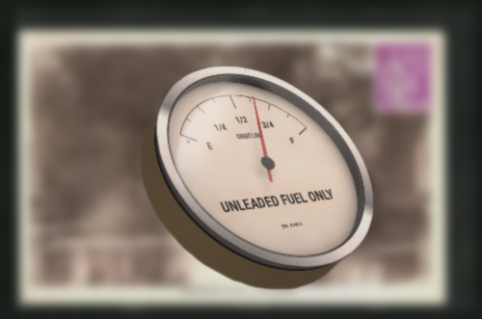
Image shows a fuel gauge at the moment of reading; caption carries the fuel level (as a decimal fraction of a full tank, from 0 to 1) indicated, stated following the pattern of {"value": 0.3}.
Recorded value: {"value": 0.625}
